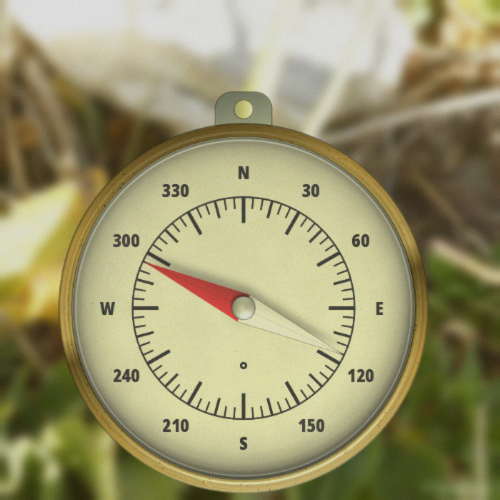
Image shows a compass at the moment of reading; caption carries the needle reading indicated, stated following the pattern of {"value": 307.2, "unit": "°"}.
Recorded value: {"value": 295, "unit": "°"}
